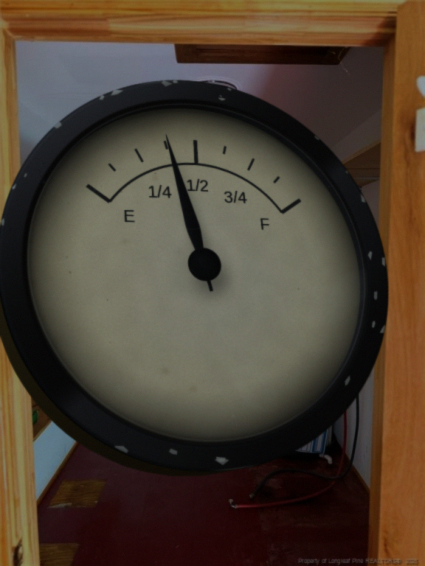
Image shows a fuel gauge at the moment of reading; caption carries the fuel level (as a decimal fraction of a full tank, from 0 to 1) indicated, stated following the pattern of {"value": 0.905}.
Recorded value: {"value": 0.375}
